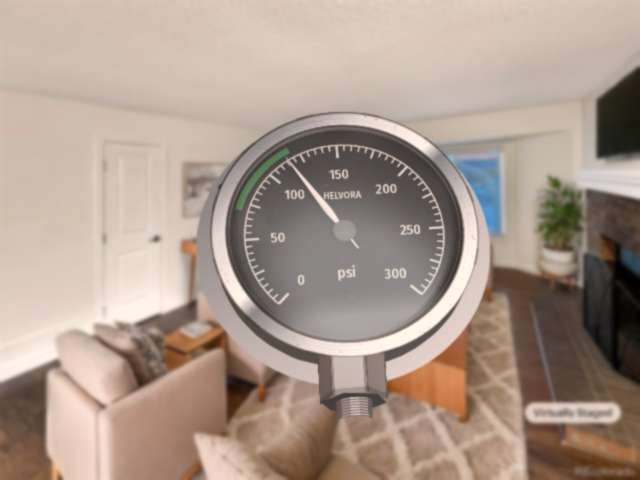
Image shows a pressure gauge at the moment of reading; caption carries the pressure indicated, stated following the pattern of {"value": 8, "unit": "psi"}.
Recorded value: {"value": 115, "unit": "psi"}
